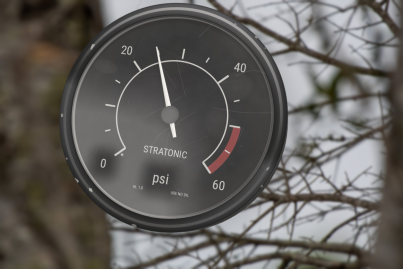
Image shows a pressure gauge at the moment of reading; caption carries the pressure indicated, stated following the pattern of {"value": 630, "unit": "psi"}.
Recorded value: {"value": 25, "unit": "psi"}
